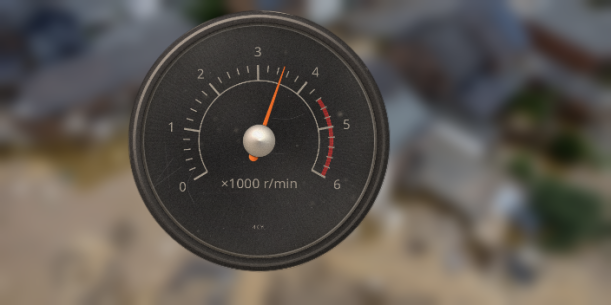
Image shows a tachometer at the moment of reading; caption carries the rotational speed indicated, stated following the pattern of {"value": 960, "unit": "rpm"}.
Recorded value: {"value": 3500, "unit": "rpm"}
